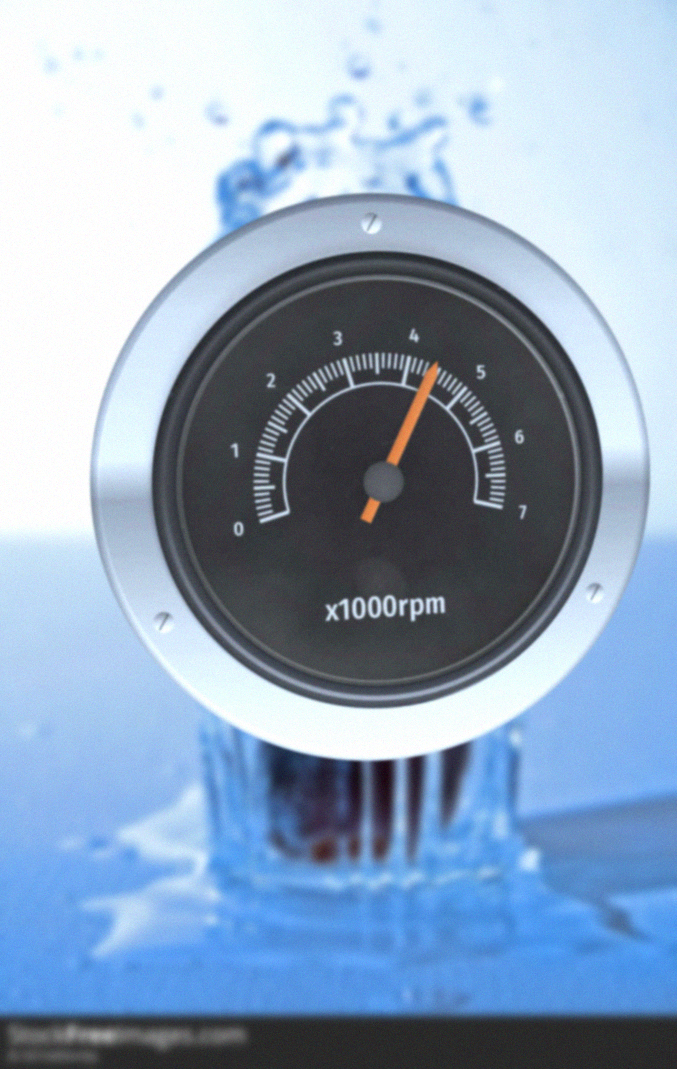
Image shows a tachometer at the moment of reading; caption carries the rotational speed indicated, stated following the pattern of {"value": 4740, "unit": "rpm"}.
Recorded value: {"value": 4400, "unit": "rpm"}
